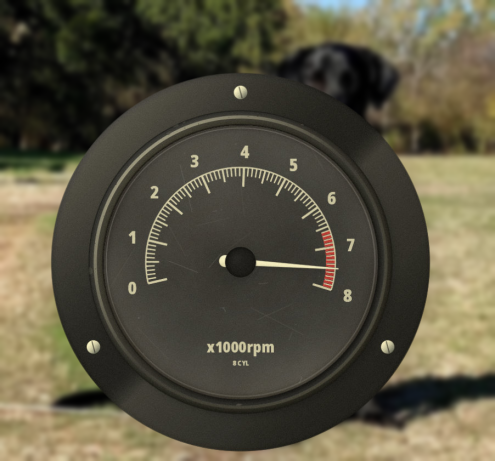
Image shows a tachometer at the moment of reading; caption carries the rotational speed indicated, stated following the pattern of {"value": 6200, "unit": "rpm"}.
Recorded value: {"value": 7500, "unit": "rpm"}
